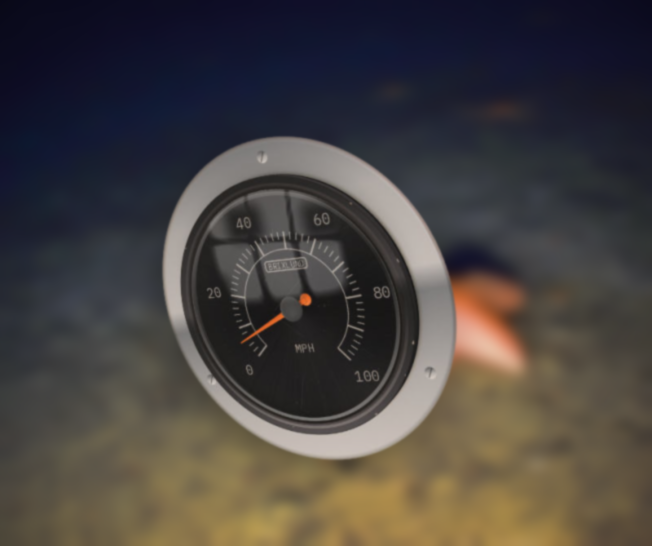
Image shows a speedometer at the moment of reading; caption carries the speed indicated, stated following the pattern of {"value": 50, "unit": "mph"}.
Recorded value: {"value": 6, "unit": "mph"}
